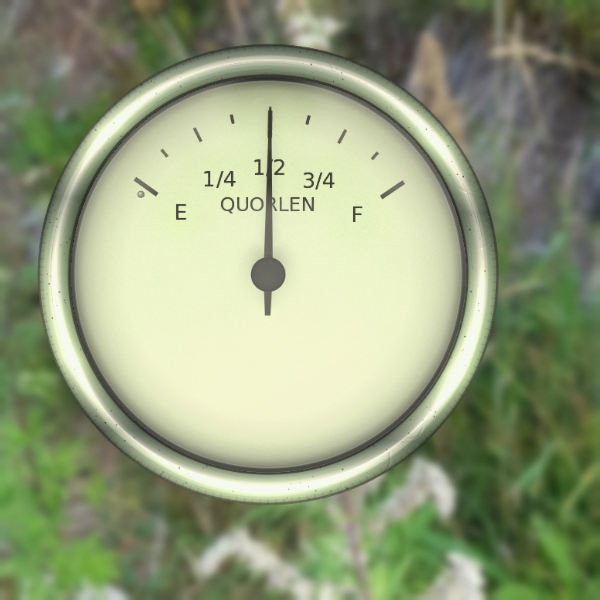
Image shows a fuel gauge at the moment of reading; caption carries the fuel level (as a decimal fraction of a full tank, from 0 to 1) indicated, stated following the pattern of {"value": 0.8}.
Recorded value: {"value": 0.5}
